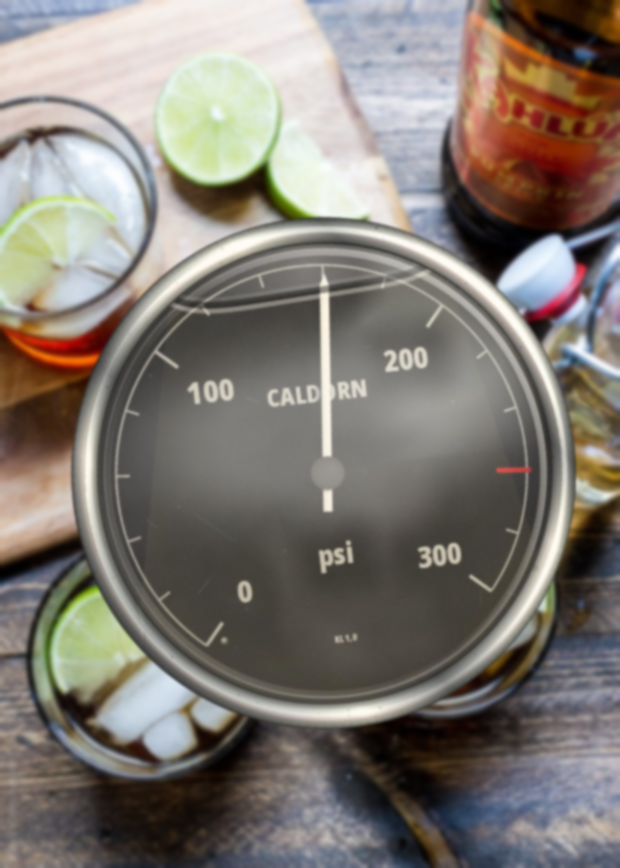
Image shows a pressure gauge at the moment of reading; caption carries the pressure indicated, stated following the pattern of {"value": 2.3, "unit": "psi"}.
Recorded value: {"value": 160, "unit": "psi"}
